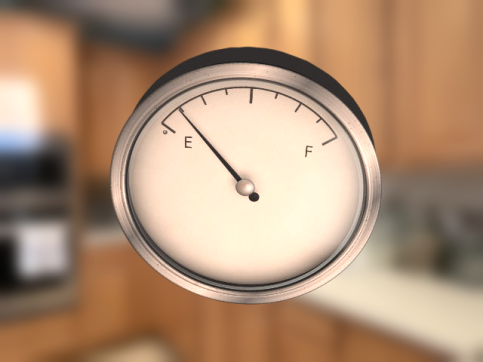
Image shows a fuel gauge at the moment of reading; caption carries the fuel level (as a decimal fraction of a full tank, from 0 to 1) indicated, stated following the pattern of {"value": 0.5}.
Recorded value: {"value": 0.125}
